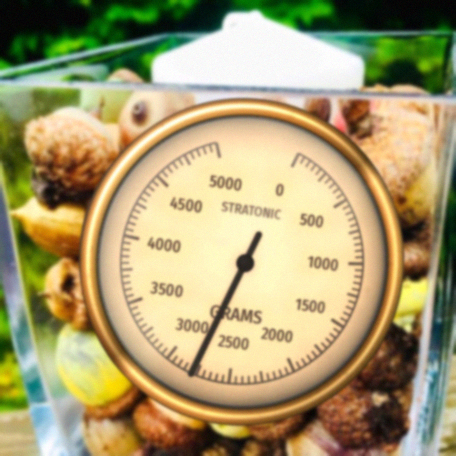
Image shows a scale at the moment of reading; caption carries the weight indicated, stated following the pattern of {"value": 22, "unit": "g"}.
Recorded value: {"value": 2800, "unit": "g"}
